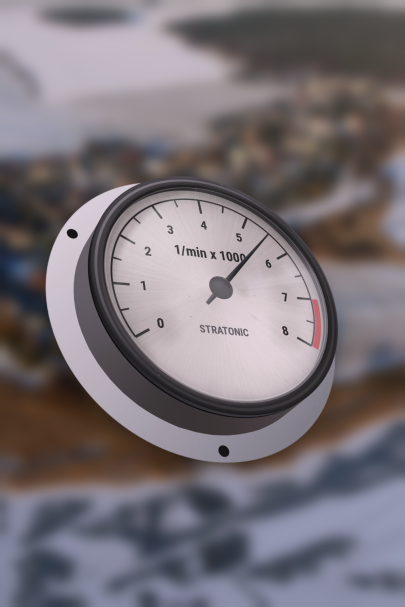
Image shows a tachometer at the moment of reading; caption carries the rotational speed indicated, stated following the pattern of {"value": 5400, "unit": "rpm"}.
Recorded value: {"value": 5500, "unit": "rpm"}
